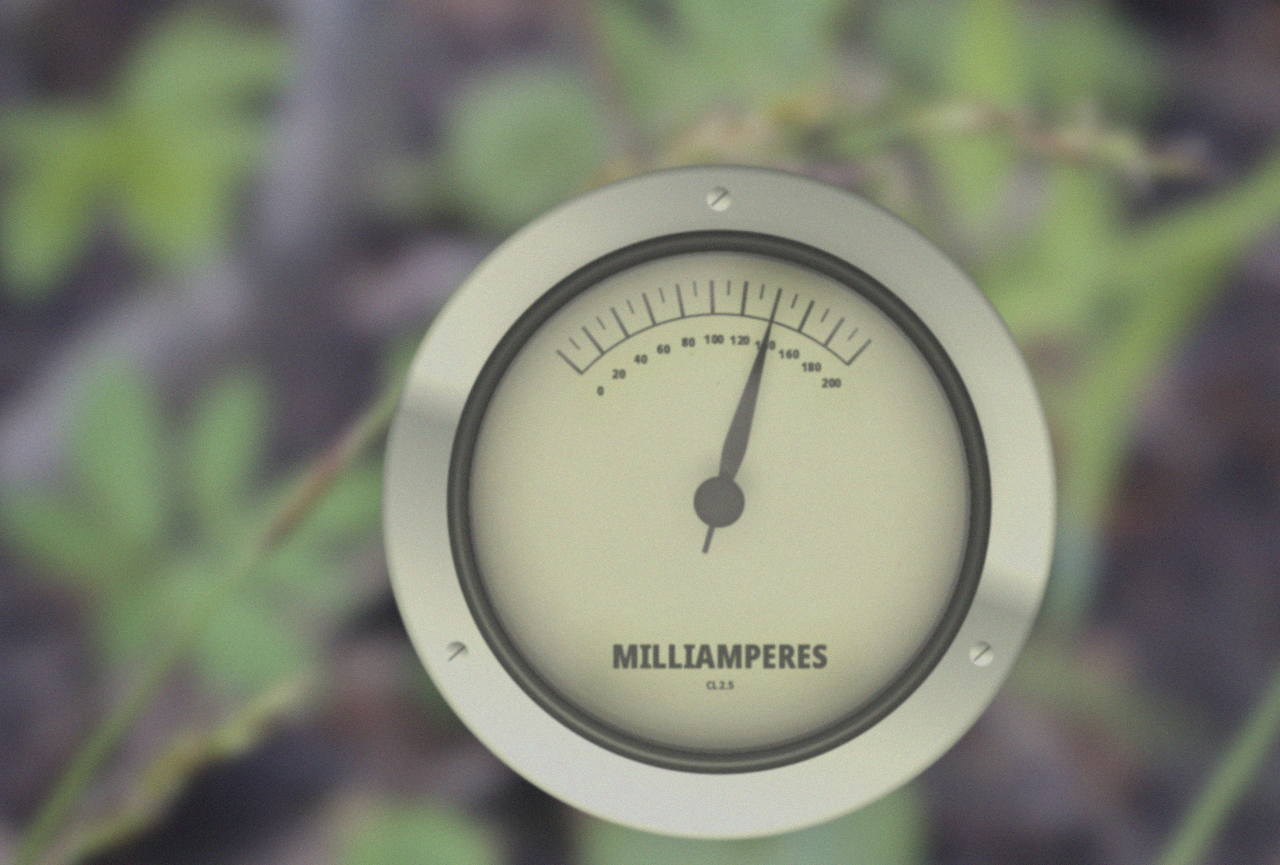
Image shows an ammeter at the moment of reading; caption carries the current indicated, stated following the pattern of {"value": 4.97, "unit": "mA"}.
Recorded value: {"value": 140, "unit": "mA"}
